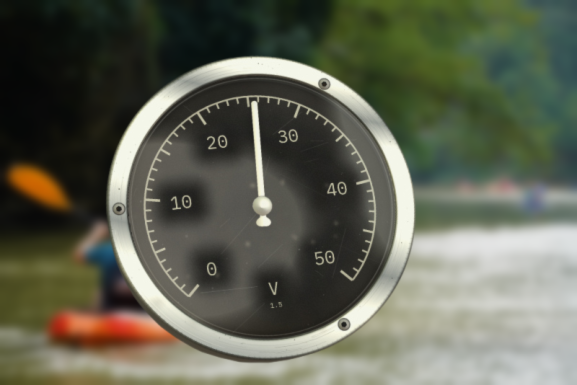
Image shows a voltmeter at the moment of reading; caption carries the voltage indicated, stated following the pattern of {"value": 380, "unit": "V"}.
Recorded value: {"value": 25.5, "unit": "V"}
